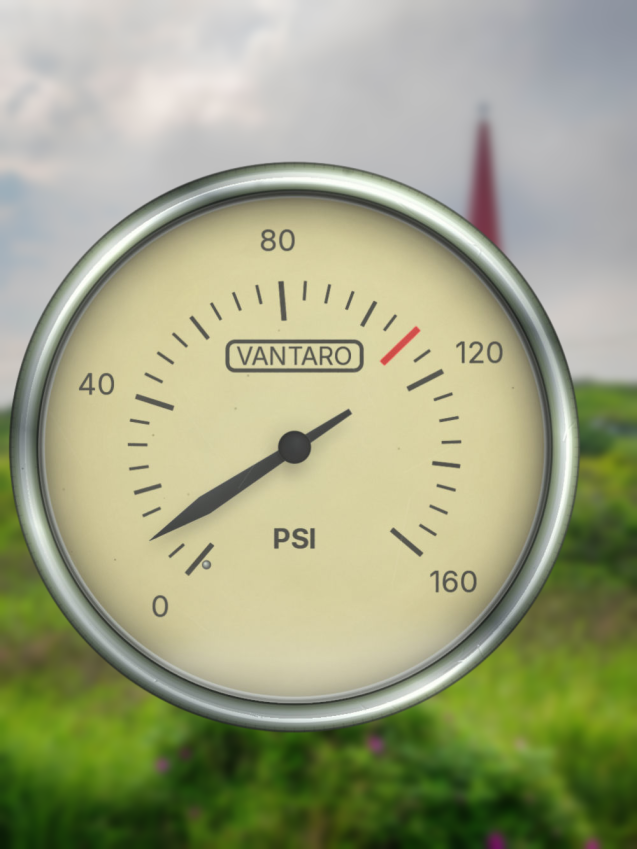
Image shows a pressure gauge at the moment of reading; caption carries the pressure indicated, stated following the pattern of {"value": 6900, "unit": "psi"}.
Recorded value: {"value": 10, "unit": "psi"}
